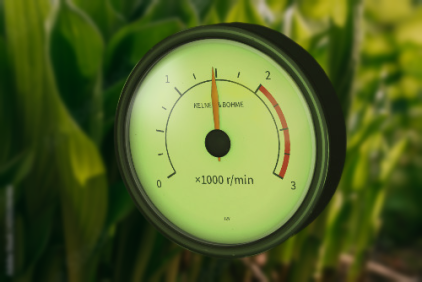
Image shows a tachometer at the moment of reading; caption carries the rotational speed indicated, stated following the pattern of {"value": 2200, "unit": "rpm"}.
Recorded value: {"value": 1500, "unit": "rpm"}
